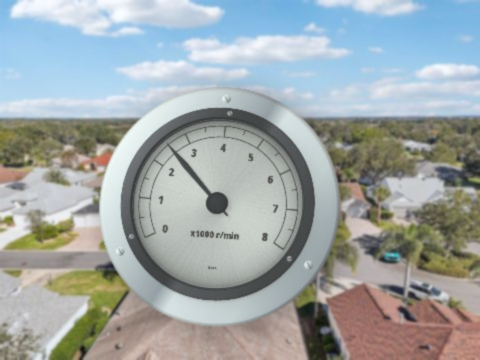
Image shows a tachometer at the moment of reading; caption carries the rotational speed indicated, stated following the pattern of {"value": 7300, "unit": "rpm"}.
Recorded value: {"value": 2500, "unit": "rpm"}
